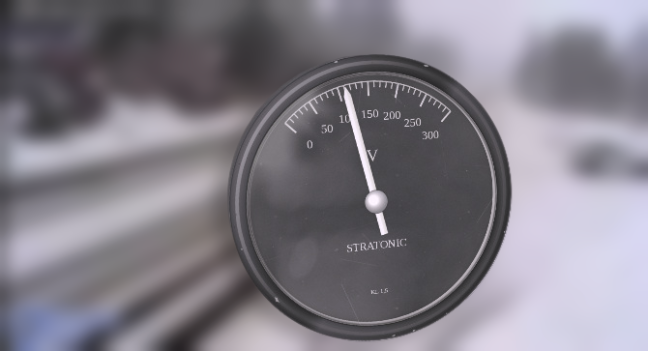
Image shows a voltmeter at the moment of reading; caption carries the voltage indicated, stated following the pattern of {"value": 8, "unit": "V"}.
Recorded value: {"value": 110, "unit": "V"}
